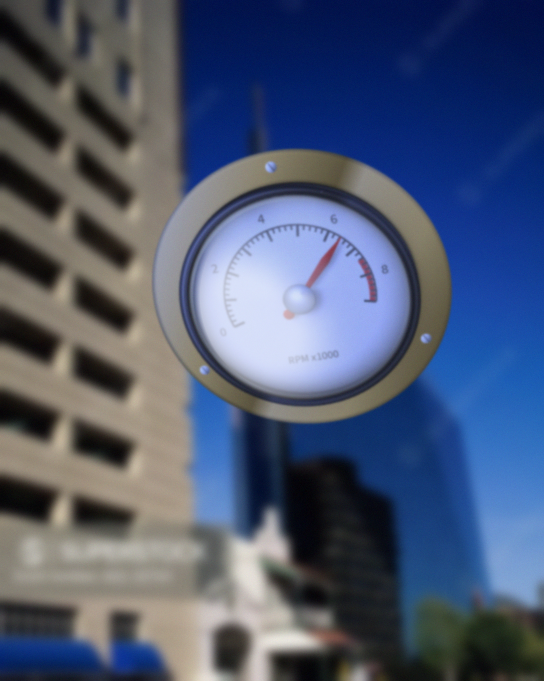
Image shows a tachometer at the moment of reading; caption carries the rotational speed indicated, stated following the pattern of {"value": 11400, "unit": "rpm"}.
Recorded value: {"value": 6400, "unit": "rpm"}
